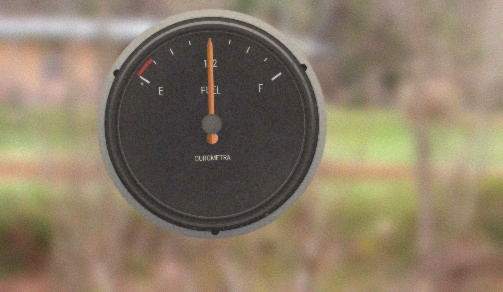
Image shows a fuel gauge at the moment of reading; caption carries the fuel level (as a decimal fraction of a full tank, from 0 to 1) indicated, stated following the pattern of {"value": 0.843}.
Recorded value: {"value": 0.5}
